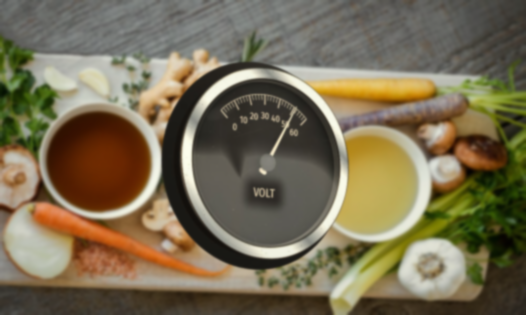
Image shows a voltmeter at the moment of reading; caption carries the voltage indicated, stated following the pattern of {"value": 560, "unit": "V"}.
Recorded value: {"value": 50, "unit": "V"}
